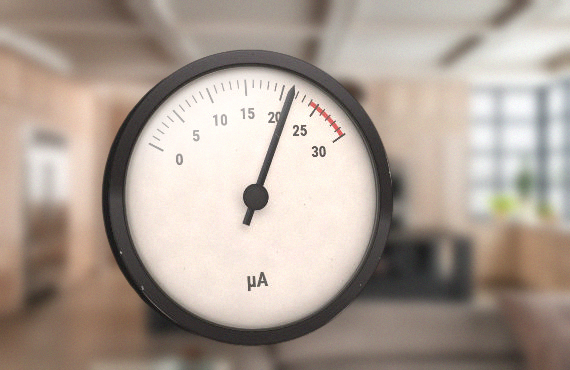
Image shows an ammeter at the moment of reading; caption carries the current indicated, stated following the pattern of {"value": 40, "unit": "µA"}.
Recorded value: {"value": 21, "unit": "µA"}
